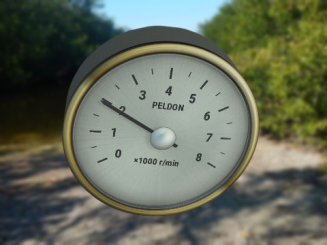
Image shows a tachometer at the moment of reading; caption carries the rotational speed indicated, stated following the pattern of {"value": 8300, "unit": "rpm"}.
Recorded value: {"value": 2000, "unit": "rpm"}
